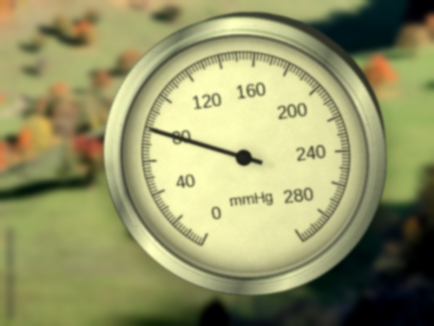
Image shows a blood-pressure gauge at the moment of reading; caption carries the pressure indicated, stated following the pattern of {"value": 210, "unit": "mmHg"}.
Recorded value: {"value": 80, "unit": "mmHg"}
